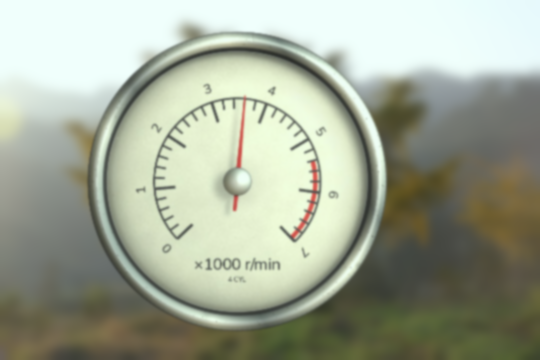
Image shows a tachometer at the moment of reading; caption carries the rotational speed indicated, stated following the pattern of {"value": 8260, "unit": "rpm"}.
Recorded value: {"value": 3600, "unit": "rpm"}
